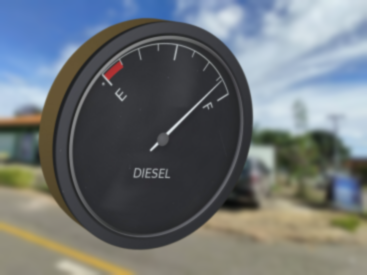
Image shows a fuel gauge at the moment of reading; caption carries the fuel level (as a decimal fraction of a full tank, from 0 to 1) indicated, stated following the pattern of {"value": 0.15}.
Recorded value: {"value": 0.875}
